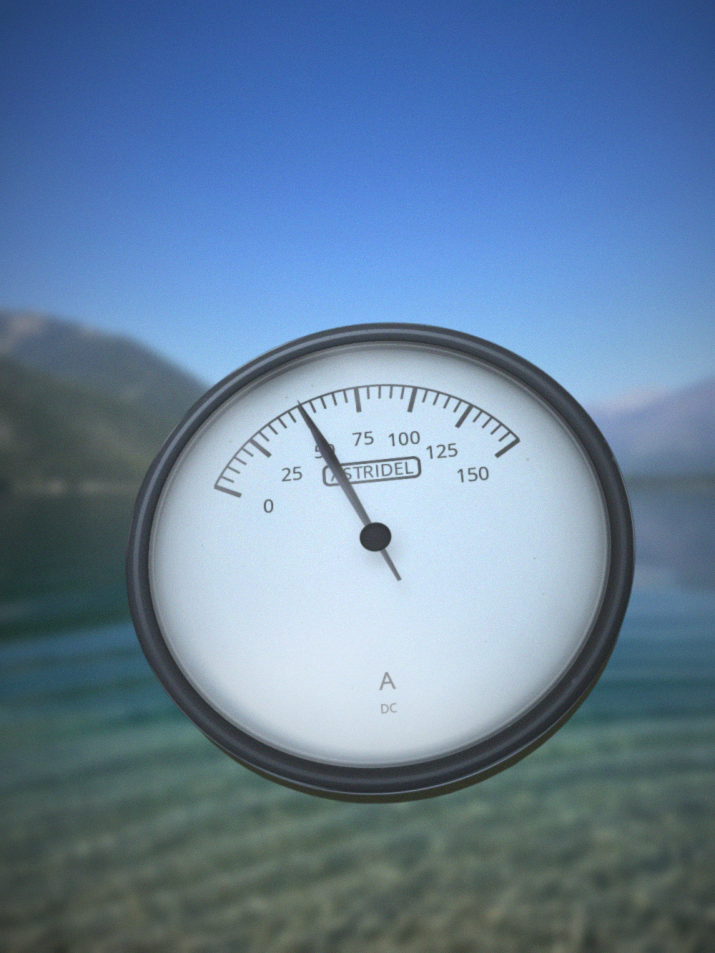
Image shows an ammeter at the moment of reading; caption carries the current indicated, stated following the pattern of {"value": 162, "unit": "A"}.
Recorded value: {"value": 50, "unit": "A"}
